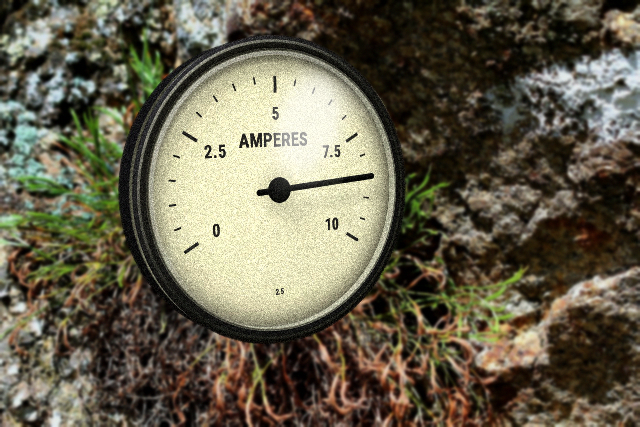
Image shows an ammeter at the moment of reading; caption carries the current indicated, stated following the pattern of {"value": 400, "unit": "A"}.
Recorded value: {"value": 8.5, "unit": "A"}
